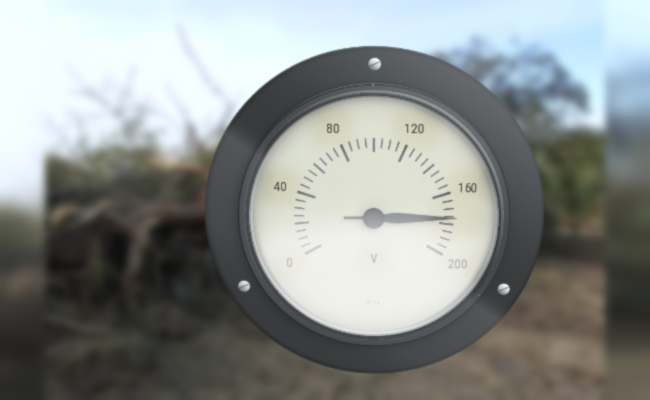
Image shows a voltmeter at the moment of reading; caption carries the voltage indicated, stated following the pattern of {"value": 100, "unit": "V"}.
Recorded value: {"value": 175, "unit": "V"}
